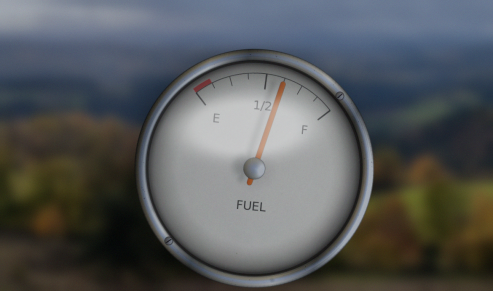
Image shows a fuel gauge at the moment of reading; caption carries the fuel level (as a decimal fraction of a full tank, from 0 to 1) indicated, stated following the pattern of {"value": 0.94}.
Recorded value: {"value": 0.625}
